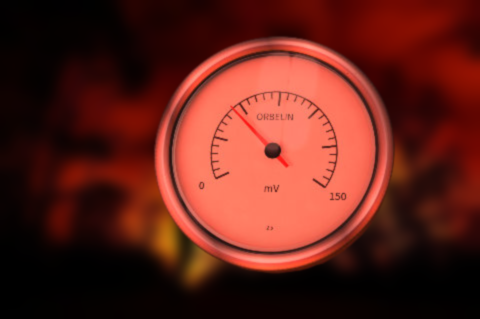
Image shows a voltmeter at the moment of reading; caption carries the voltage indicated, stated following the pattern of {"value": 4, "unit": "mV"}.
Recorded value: {"value": 45, "unit": "mV"}
